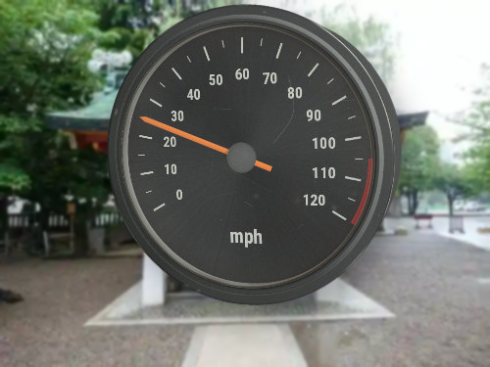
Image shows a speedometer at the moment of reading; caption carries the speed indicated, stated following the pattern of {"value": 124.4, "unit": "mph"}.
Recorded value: {"value": 25, "unit": "mph"}
